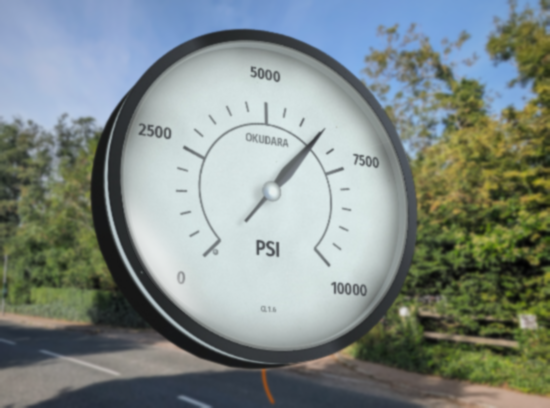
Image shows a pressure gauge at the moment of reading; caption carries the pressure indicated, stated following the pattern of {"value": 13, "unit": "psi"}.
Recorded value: {"value": 6500, "unit": "psi"}
